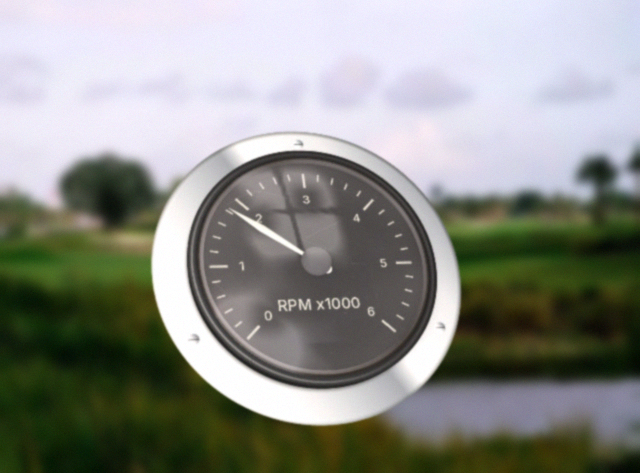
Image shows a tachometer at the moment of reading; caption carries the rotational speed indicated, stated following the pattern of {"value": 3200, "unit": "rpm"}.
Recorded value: {"value": 1800, "unit": "rpm"}
